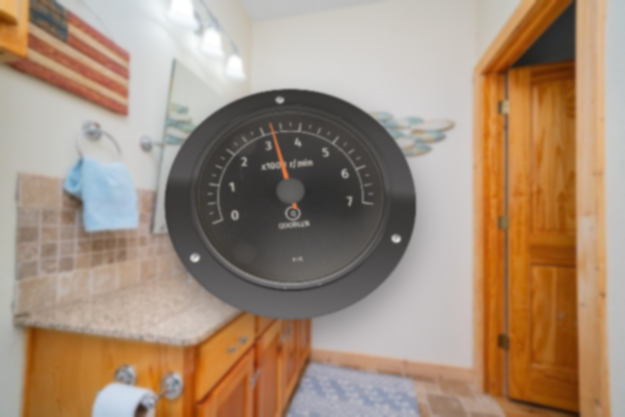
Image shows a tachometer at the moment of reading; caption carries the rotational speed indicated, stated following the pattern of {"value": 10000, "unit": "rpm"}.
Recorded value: {"value": 3250, "unit": "rpm"}
